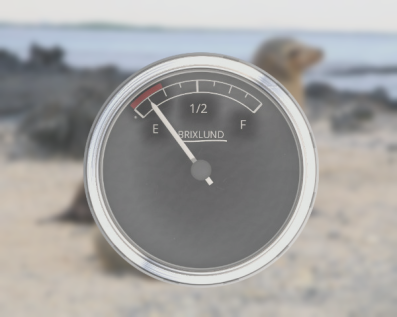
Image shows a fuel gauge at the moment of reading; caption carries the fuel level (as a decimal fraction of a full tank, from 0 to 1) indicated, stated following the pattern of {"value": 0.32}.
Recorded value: {"value": 0.125}
